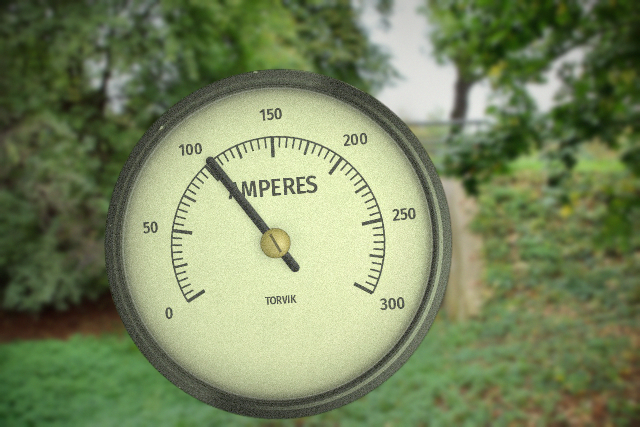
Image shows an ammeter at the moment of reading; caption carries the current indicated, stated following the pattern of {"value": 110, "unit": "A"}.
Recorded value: {"value": 105, "unit": "A"}
